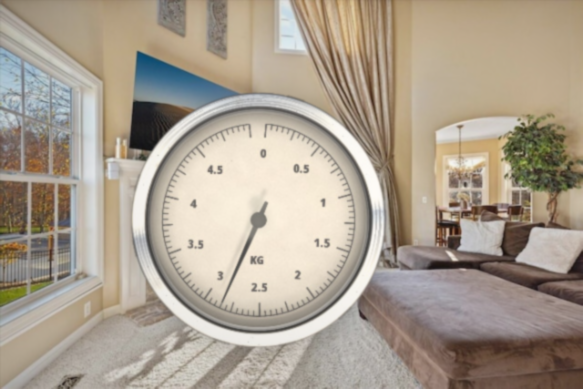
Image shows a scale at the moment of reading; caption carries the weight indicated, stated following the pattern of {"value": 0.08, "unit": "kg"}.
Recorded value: {"value": 2.85, "unit": "kg"}
